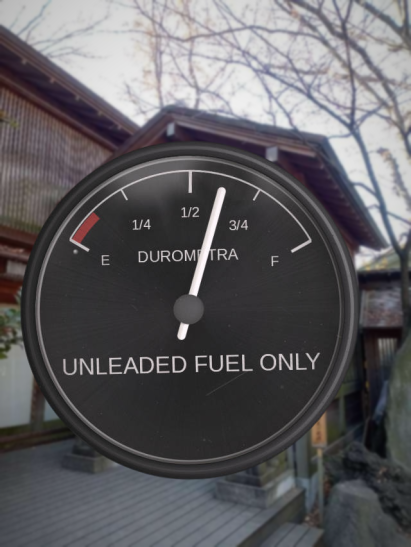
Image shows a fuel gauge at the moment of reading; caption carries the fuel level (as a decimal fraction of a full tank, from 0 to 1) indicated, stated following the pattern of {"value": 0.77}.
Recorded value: {"value": 0.625}
